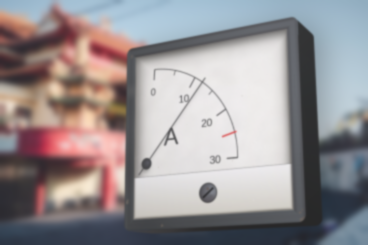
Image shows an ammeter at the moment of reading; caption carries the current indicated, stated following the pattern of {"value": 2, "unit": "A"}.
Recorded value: {"value": 12.5, "unit": "A"}
